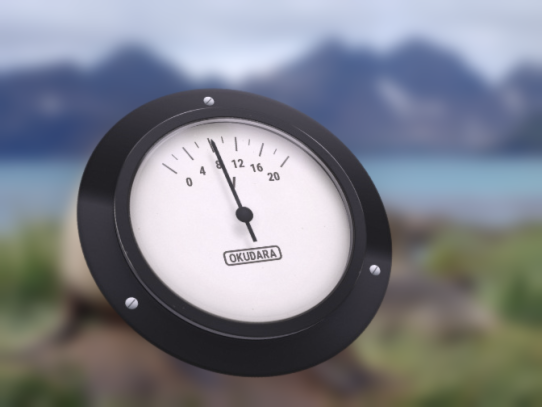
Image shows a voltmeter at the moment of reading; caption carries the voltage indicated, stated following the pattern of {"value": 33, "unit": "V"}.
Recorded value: {"value": 8, "unit": "V"}
